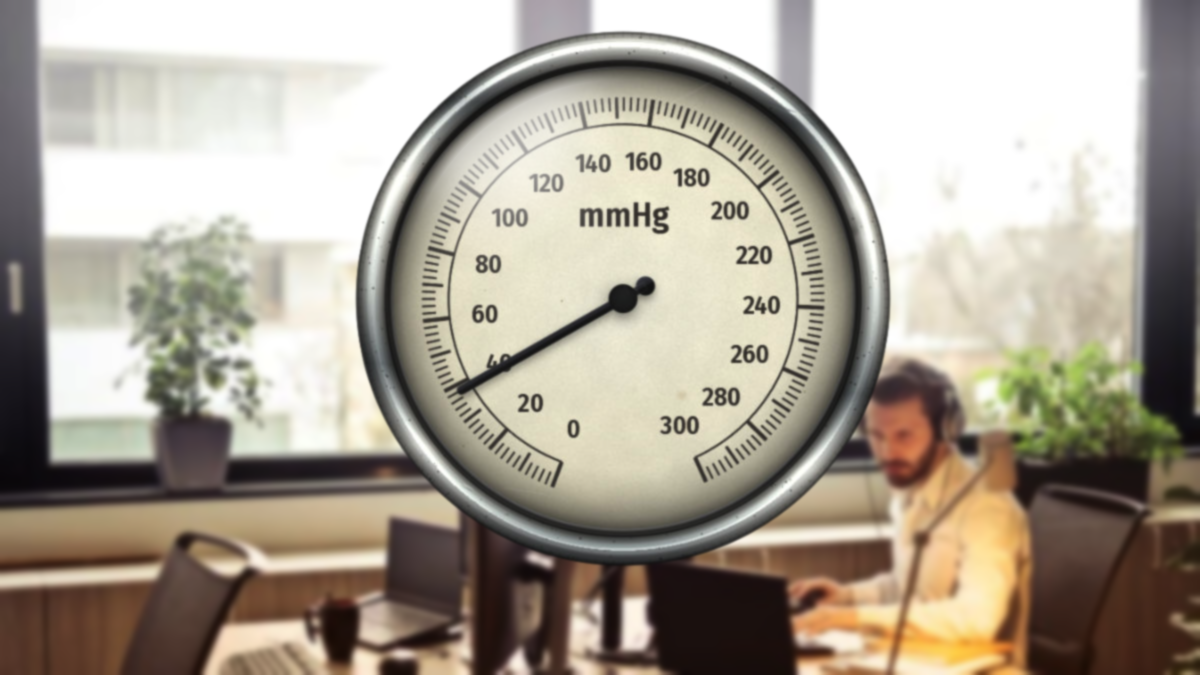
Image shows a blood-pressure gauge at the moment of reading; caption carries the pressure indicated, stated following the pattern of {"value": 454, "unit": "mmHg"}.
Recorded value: {"value": 38, "unit": "mmHg"}
